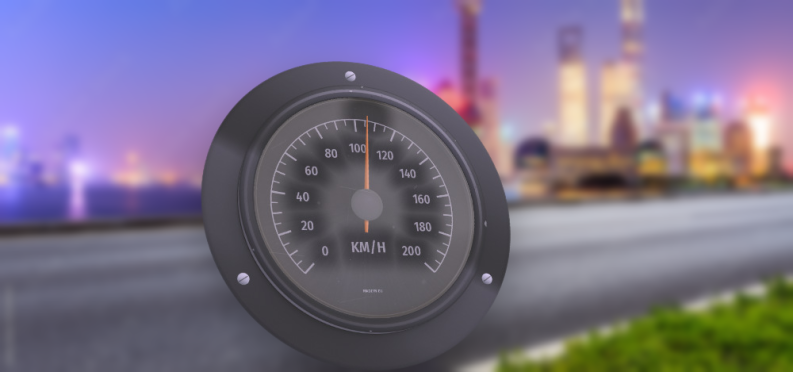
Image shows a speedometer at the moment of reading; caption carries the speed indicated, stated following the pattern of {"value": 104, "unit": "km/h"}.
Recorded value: {"value": 105, "unit": "km/h"}
